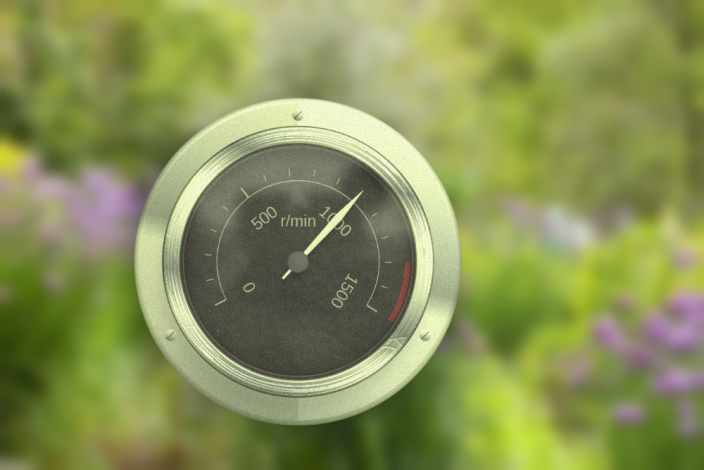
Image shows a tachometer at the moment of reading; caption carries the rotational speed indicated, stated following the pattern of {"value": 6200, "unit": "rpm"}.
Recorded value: {"value": 1000, "unit": "rpm"}
